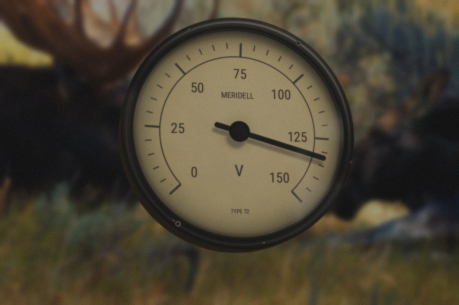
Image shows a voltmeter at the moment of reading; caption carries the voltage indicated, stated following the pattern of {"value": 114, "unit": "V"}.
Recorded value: {"value": 132.5, "unit": "V"}
